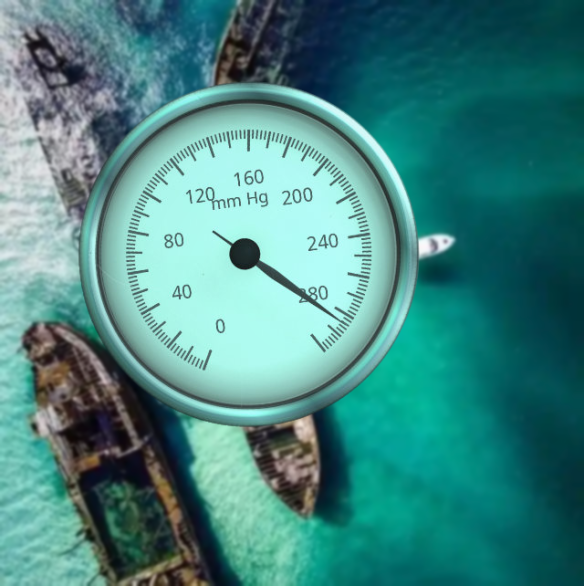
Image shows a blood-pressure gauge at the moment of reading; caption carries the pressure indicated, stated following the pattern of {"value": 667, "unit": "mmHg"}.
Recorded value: {"value": 284, "unit": "mmHg"}
